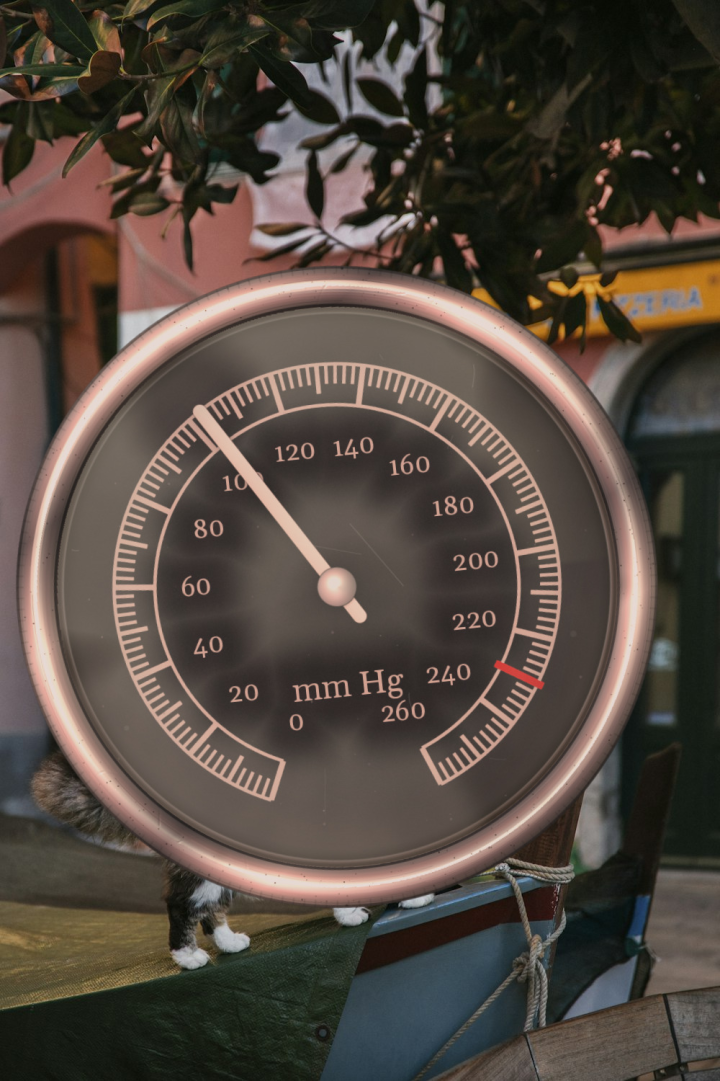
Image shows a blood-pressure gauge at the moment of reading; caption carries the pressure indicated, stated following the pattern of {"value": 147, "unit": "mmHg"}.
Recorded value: {"value": 103, "unit": "mmHg"}
